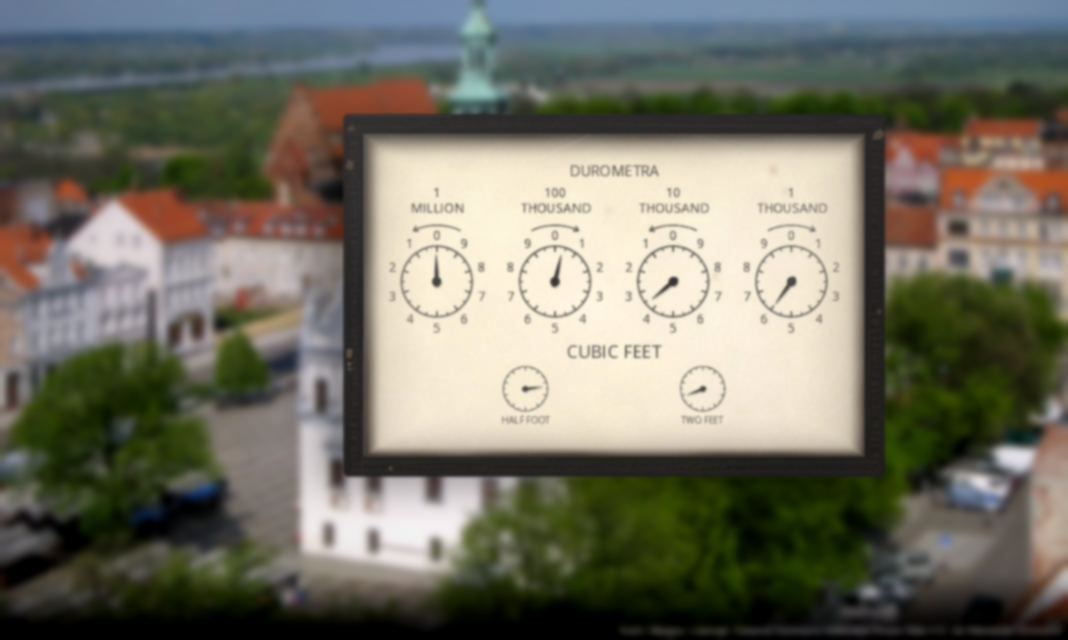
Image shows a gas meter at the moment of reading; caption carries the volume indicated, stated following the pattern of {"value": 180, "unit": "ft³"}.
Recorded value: {"value": 3600, "unit": "ft³"}
